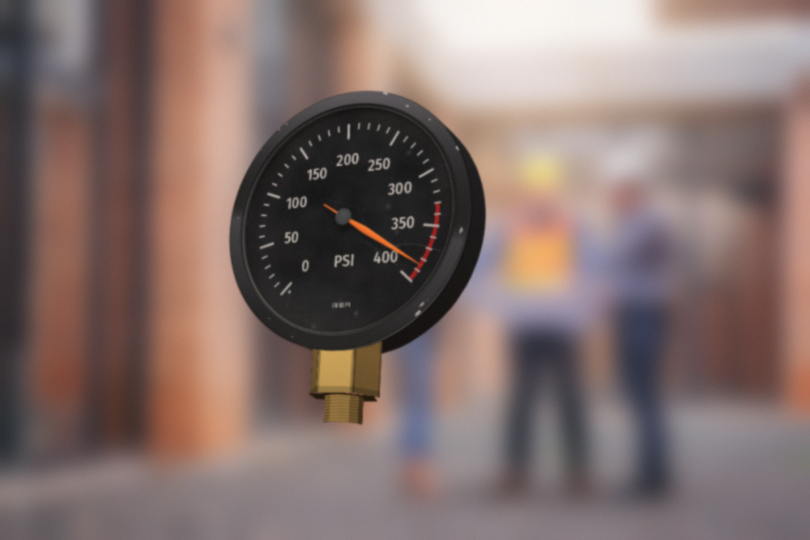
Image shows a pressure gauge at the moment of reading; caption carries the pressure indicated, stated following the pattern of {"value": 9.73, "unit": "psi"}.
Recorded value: {"value": 385, "unit": "psi"}
